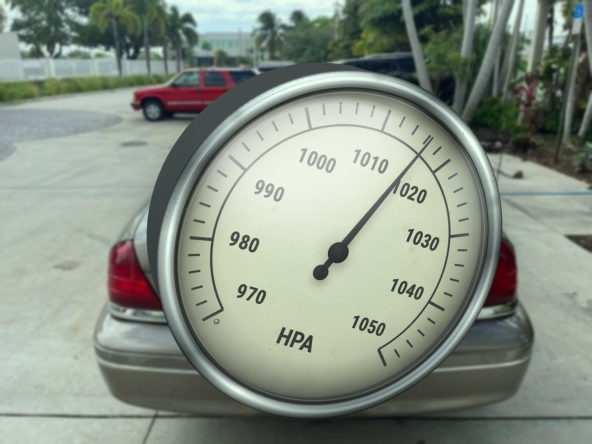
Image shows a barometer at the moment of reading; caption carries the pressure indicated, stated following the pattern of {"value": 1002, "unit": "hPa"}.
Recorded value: {"value": 1016, "unit": "hPa"}
